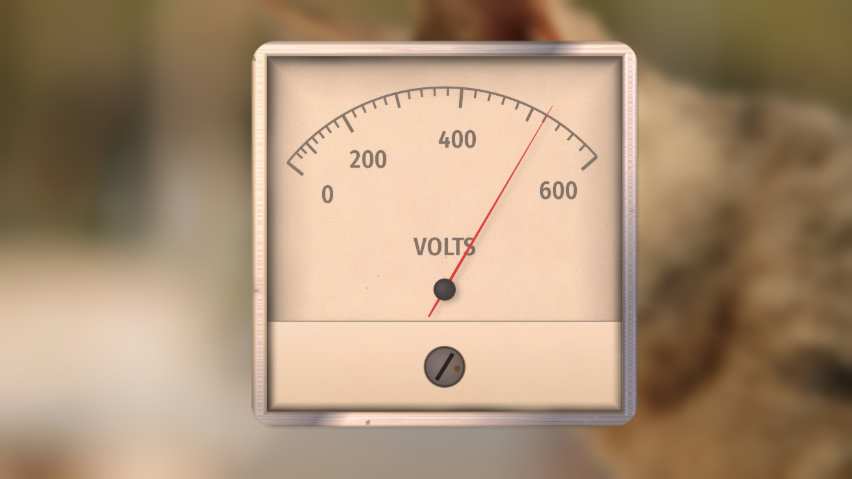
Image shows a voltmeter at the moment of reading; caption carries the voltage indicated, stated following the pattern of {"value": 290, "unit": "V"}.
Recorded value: {"value": 520, "unit": "V"}
